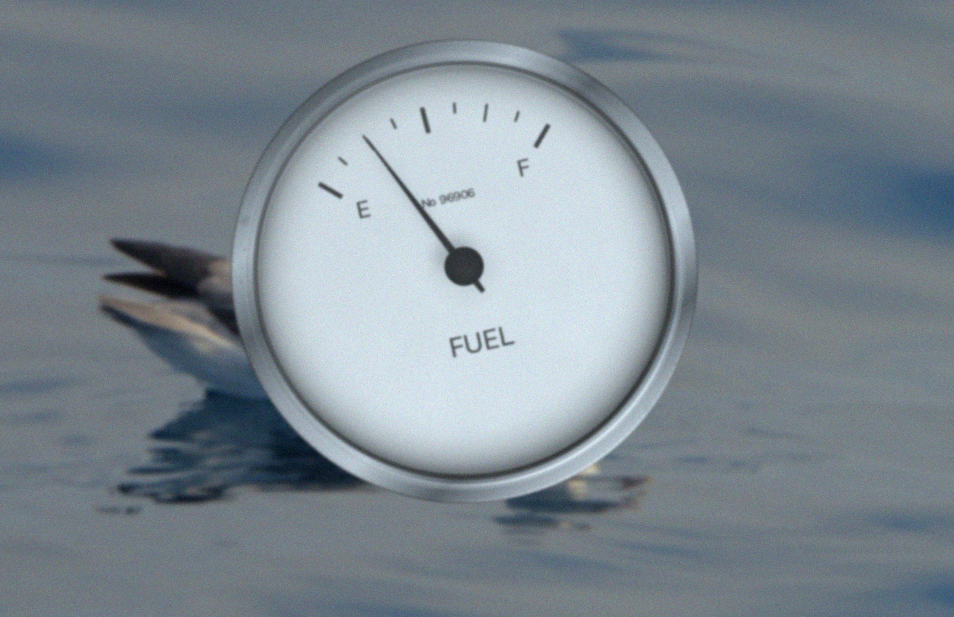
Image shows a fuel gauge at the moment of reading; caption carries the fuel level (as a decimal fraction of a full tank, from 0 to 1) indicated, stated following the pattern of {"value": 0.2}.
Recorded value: {"value": 0.25}
